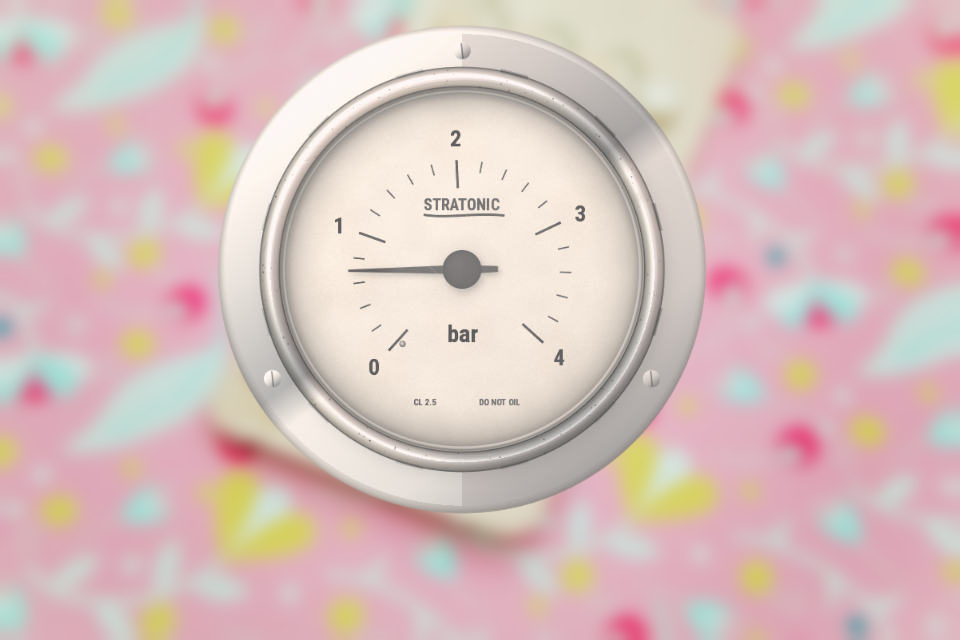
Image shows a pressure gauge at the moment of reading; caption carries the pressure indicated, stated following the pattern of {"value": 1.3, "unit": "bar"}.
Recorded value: {"value": 0.7, "unit": "bar"}
